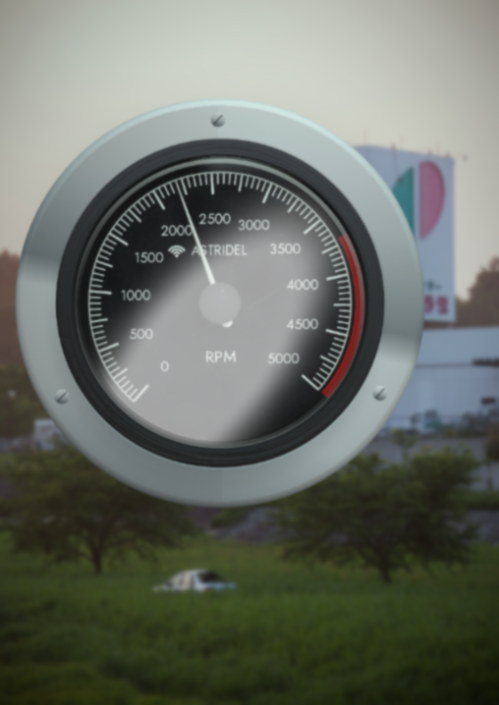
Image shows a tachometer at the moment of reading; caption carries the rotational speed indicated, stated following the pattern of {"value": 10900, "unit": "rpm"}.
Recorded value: {"value": 2200, "unit": "rpm"}
